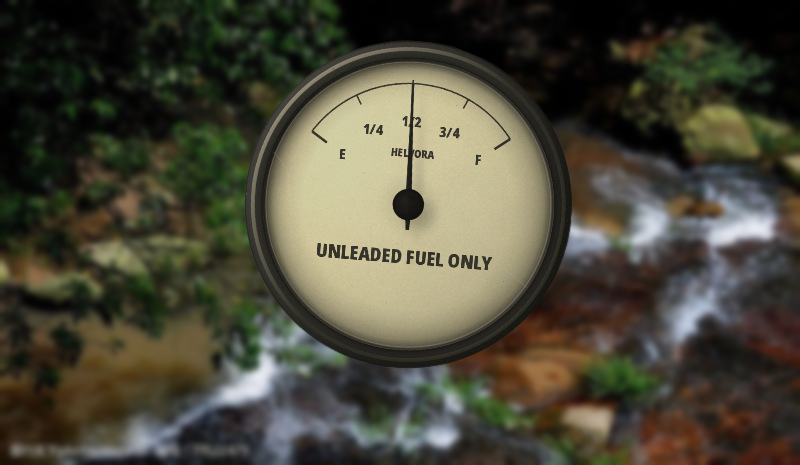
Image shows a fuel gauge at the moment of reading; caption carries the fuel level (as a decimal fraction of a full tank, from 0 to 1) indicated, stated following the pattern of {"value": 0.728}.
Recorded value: {"value": 0.5}
